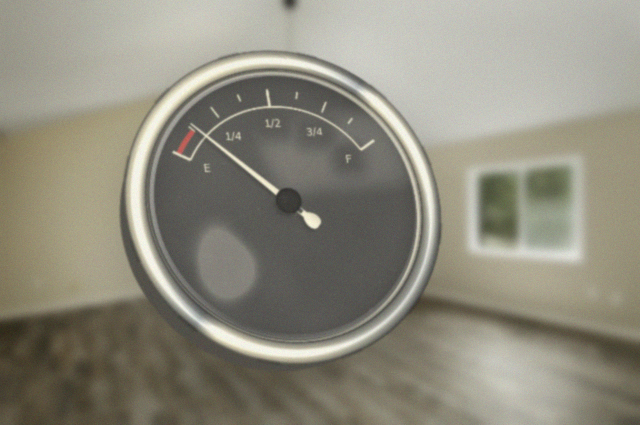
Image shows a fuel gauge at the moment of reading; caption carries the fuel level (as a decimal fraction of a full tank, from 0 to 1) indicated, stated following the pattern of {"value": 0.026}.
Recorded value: {"value": 0.125}
